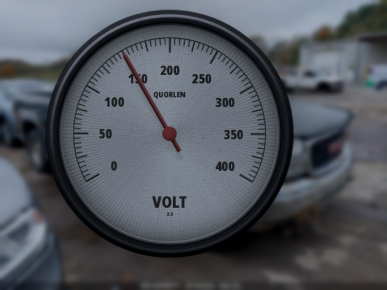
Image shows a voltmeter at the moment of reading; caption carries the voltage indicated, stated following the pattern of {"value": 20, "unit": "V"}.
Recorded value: {"value": 150, "unit": "V"}
